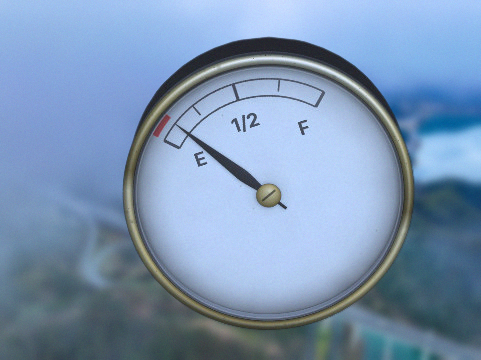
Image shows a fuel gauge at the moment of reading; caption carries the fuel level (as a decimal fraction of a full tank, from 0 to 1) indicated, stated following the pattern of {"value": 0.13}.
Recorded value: {"value": 0.125}
